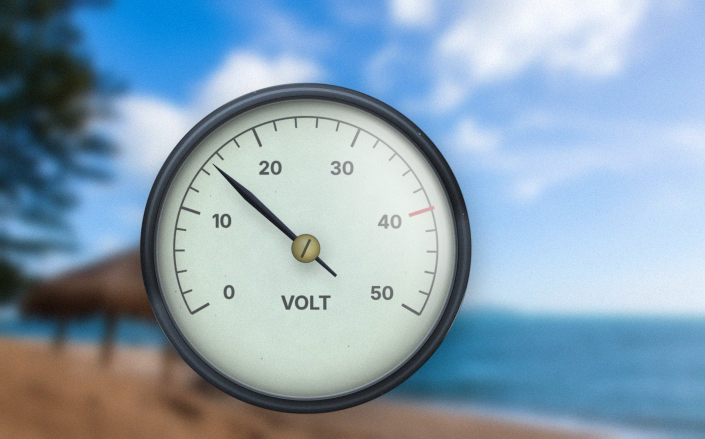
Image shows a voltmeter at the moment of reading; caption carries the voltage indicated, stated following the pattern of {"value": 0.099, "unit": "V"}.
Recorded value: {"value": 15, "unit": "V"}
